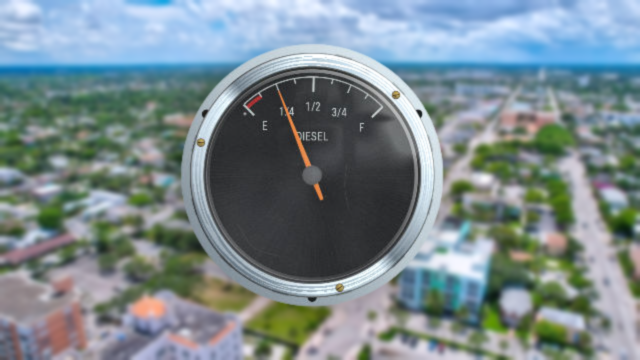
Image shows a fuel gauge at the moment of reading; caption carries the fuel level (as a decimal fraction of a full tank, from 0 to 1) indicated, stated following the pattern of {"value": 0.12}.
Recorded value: {"value": 0.25}
